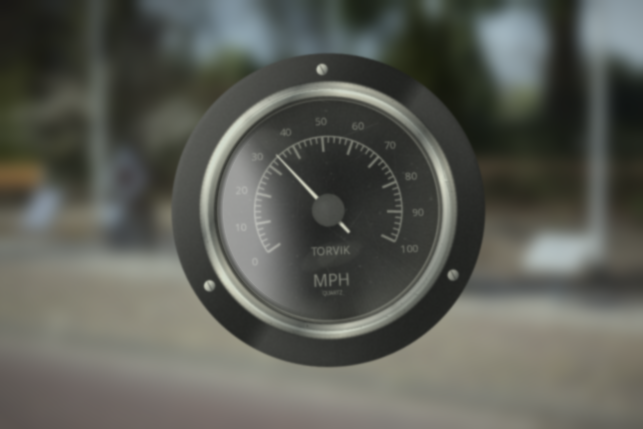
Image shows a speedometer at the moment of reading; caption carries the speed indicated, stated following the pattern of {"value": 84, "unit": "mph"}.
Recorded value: {"value": 34, "unit": "mph"}
